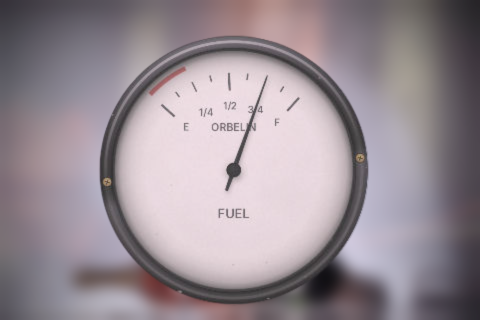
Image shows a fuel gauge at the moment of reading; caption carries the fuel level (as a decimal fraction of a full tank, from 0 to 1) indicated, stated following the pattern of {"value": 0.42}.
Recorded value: {"value": 0.75}
